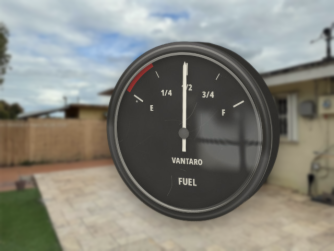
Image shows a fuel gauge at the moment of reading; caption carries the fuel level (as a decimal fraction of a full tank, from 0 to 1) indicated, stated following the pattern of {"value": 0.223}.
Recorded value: {"value": 0.5}
